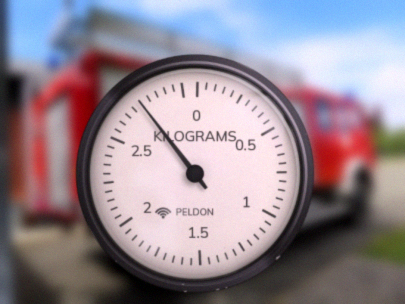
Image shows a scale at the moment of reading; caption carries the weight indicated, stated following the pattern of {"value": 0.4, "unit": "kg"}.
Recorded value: {"value": 2.75, "unit": "kg"}
